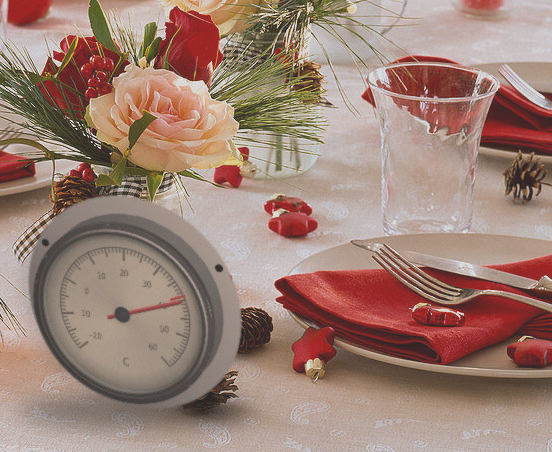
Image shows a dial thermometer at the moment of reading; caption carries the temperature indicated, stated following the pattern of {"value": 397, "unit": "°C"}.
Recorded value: {"value": 40, "unit": "°C"}
